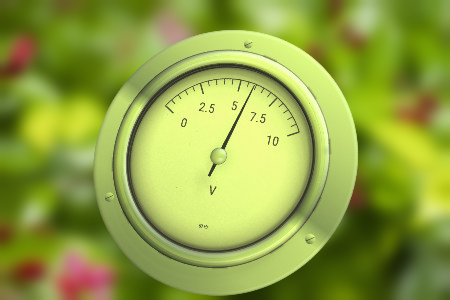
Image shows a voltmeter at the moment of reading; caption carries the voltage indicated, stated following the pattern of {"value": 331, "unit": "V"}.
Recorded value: {"value": 6, "unit": "V"}
